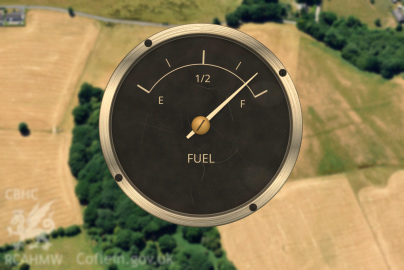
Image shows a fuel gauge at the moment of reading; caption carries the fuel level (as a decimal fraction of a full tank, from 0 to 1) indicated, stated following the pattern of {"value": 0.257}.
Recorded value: {"value": 0.875}
